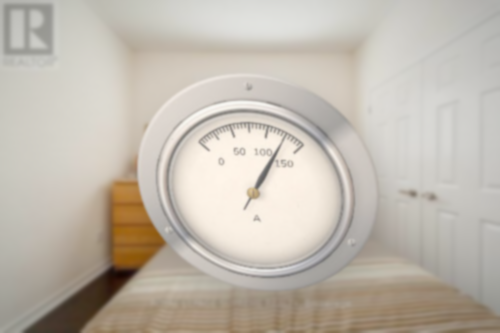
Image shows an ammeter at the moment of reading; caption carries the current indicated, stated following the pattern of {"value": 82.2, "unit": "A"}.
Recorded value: {"value": 125, "unit": "A"}
